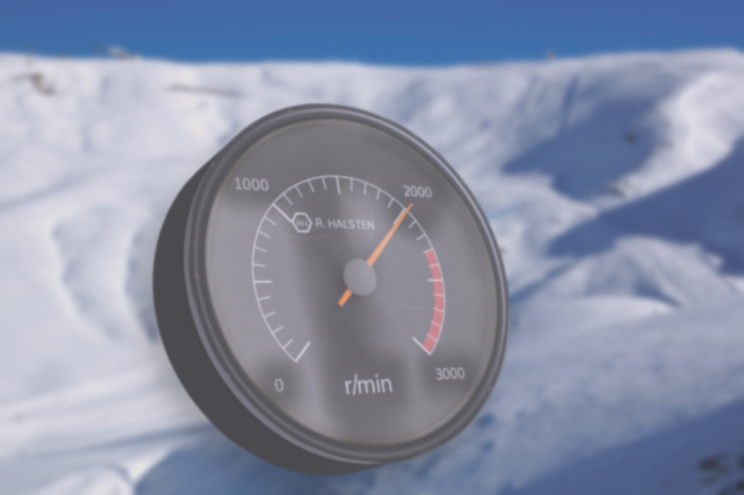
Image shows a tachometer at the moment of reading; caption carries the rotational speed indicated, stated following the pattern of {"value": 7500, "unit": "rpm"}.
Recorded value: {"value": 2000, "unit": "rpm"}
